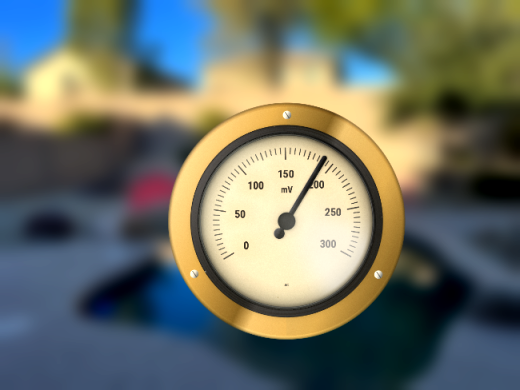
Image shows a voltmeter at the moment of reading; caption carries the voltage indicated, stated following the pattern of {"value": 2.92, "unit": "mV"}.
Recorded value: {"value": 190, "unit": "mV"}
